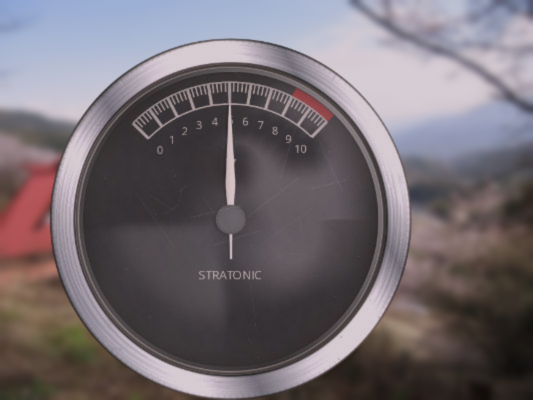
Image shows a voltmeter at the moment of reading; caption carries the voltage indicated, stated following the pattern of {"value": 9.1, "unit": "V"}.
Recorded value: {"value": 5, "unit": "V"}
